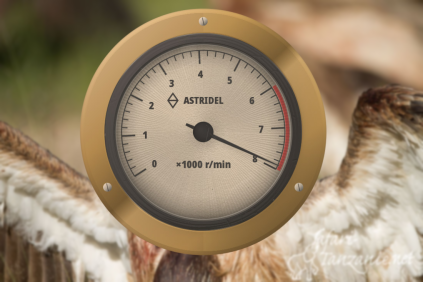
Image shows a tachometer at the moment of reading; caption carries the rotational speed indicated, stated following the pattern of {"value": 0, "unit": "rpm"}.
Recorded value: {"value": 7900, "unit": "rpm"}
